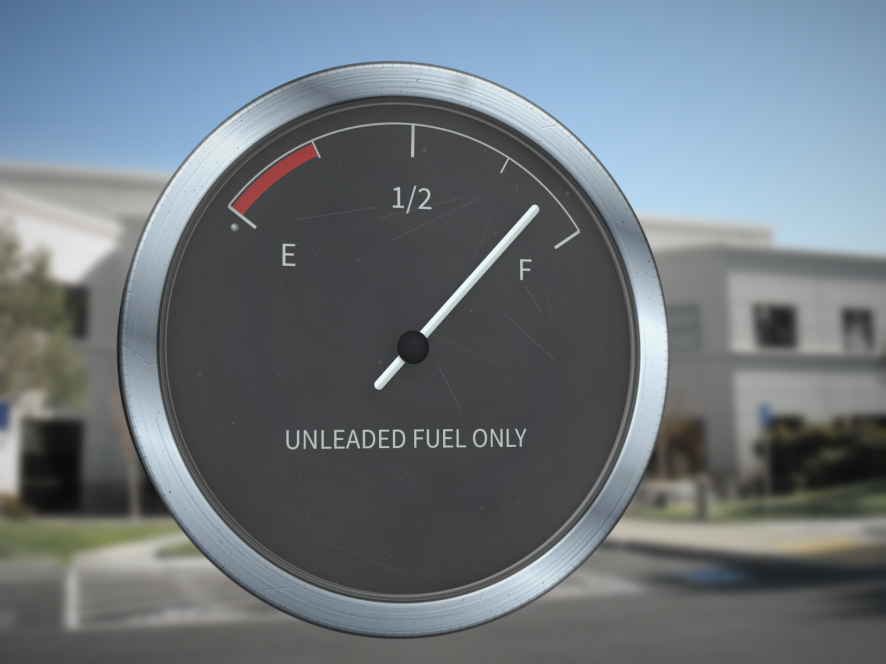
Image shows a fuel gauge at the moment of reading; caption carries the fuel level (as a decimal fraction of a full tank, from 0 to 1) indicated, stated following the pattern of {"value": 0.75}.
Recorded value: {"value": 0.875}
